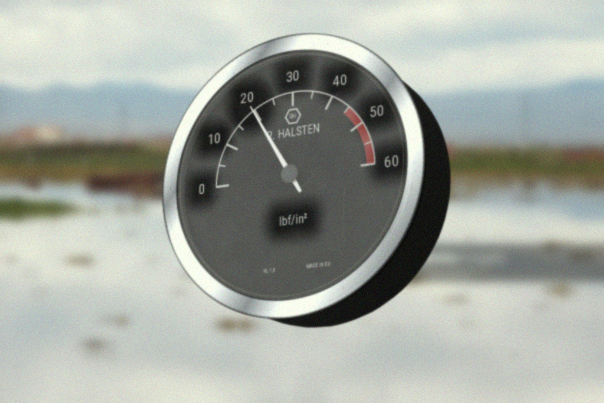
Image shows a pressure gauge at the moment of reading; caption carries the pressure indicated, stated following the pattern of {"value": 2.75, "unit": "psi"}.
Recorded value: {"value": 20, "unit": "psi"}
